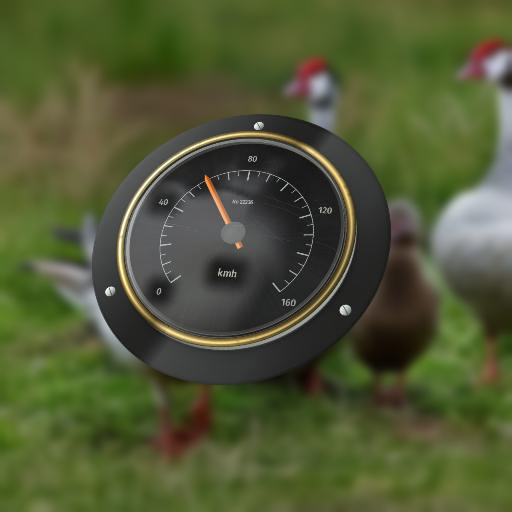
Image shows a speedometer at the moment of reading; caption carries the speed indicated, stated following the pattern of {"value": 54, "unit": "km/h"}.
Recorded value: {"value": 60, "unit": "km/h"}
